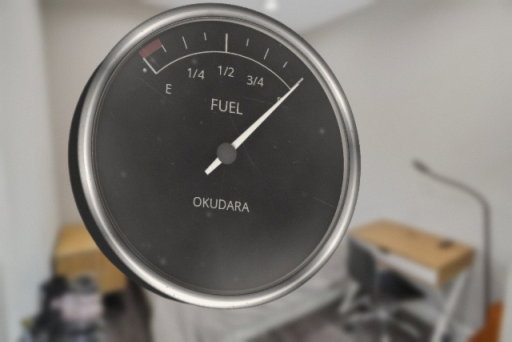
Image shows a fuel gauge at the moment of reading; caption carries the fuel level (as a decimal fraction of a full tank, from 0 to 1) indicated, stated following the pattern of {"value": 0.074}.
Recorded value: {"value": 1}
